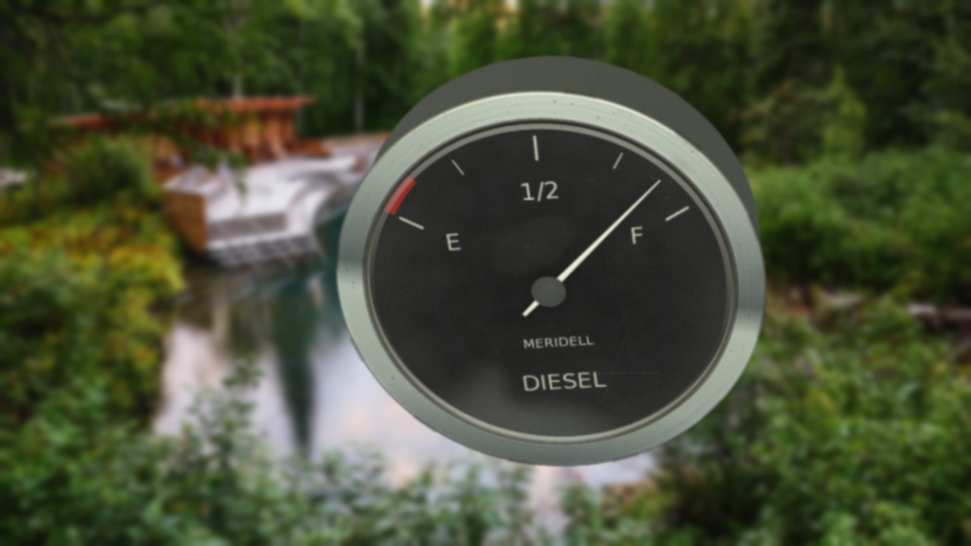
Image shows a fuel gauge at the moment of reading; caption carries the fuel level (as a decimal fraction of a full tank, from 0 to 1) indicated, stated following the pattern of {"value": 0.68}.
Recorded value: {"value": 0.875}
